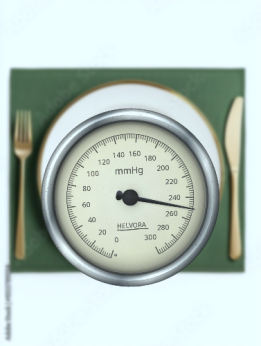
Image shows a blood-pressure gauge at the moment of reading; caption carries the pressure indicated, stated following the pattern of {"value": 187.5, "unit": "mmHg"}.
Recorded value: {"value": 250, "unit": "mmHg"}
